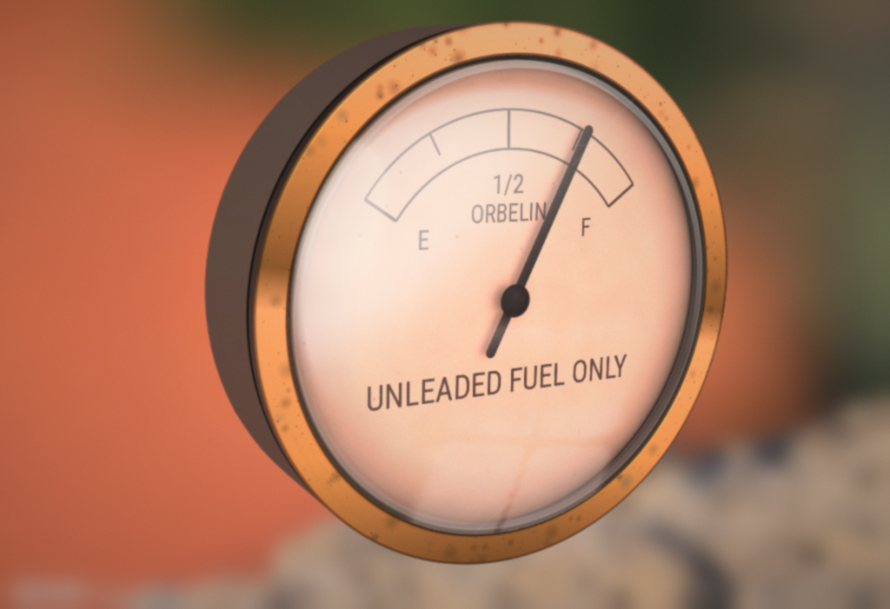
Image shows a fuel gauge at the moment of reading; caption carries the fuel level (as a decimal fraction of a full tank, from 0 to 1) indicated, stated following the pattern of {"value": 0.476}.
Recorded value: {"value": 0.75}
